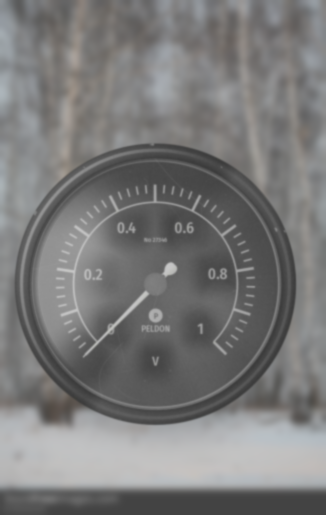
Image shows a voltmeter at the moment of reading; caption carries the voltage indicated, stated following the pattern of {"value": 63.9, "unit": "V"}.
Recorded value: {"value": 0, "unit": "V"}
